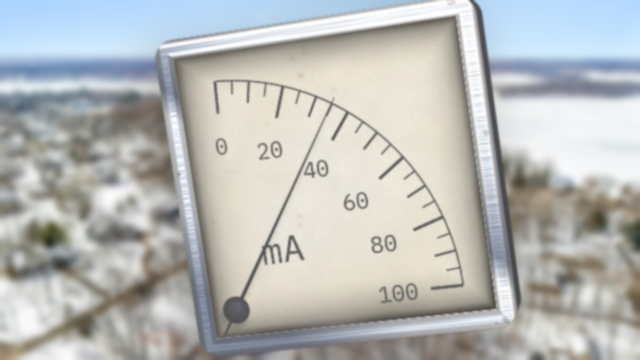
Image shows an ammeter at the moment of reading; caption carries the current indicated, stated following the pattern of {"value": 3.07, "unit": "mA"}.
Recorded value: {"value": 35, "unit": "mA"}
